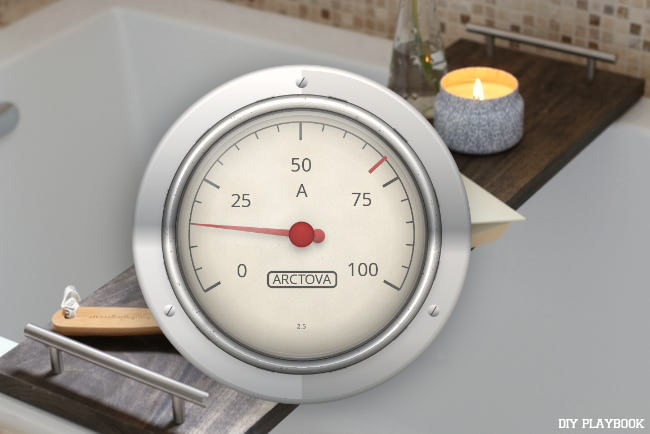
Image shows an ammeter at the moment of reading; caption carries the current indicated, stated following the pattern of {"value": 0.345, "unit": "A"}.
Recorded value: {"value": 15, "unit": "A"}
